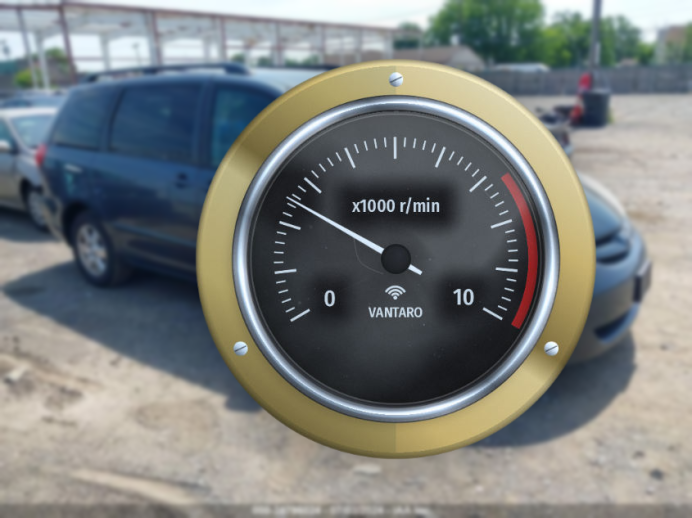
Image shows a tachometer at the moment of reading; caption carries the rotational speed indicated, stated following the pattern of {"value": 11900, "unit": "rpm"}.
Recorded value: {"value": 2500, "unit": "rpm"}
